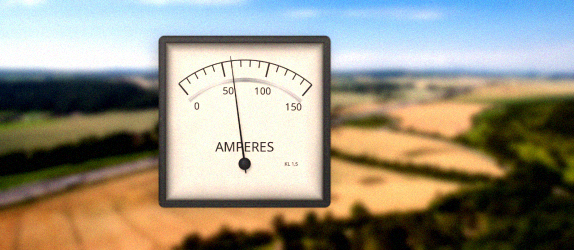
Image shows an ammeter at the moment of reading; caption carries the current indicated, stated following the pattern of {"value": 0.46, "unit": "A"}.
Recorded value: {"value": 60, "unit": "A"}
